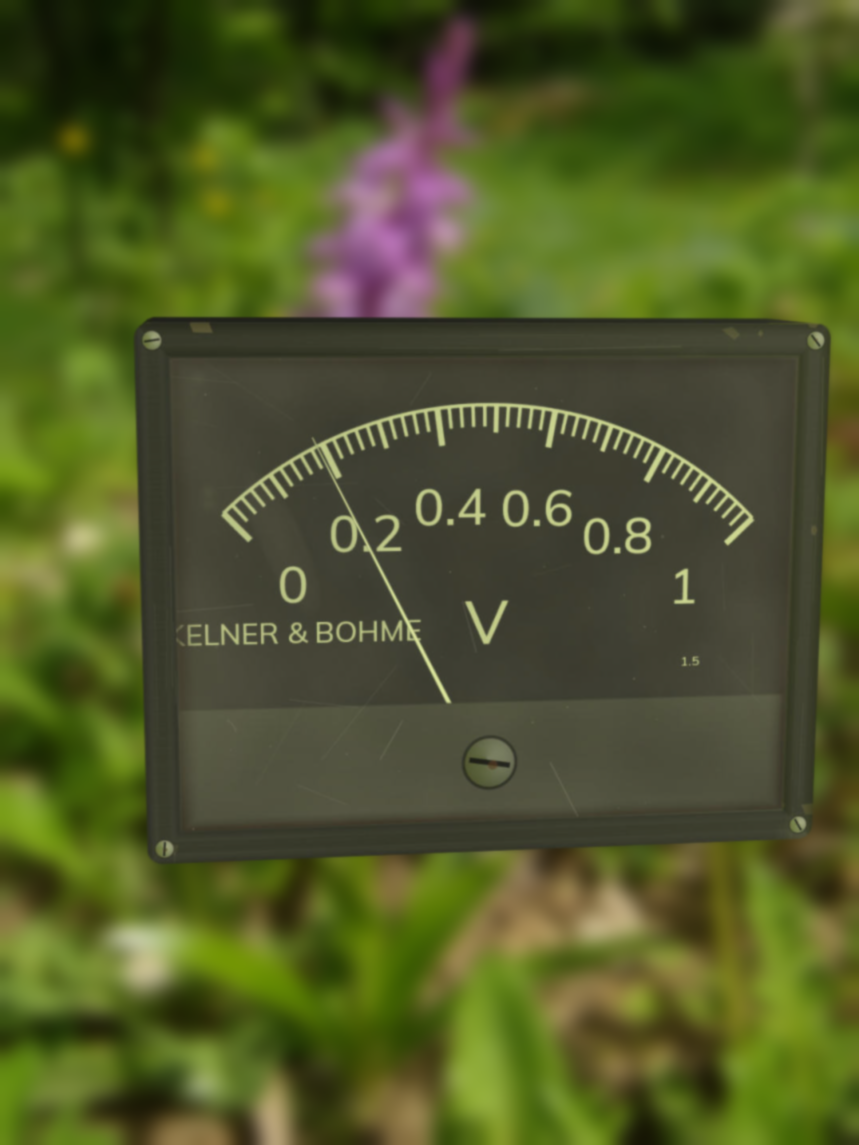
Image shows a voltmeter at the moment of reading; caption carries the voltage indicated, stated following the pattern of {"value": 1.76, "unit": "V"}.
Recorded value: {"value": 0.19, "unit": "V"}
